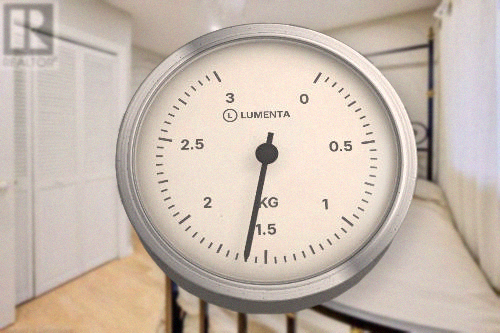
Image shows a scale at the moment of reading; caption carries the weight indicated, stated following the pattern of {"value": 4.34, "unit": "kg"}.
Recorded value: {"value": 1.6, "unit": "kg"}
